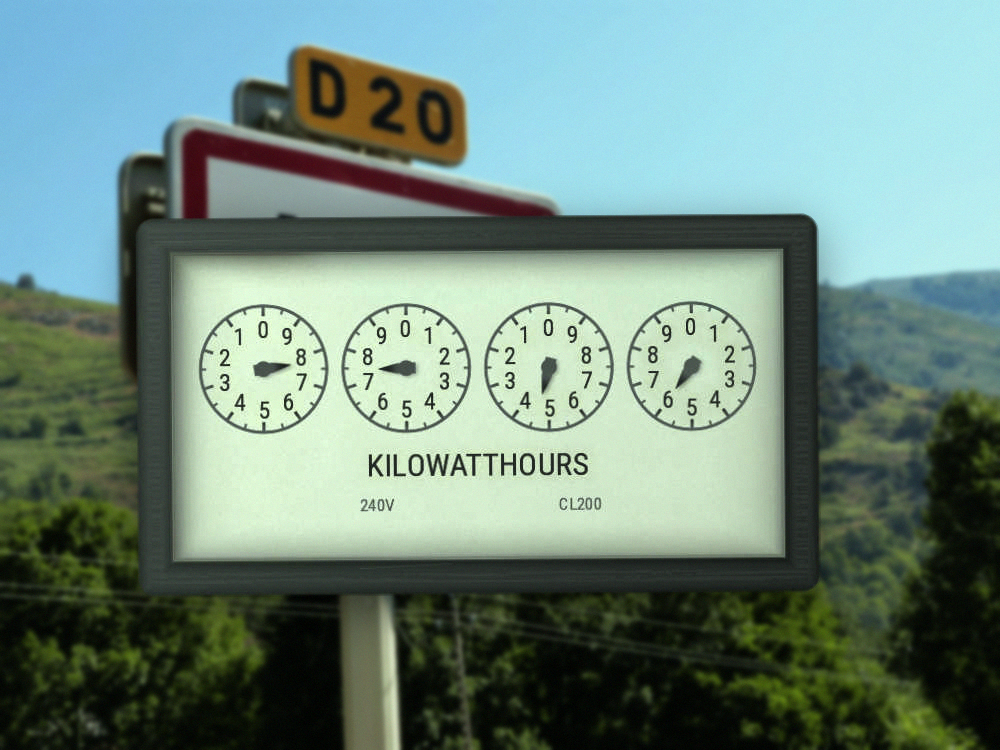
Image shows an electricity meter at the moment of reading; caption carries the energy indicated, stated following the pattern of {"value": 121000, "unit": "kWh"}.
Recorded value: {"value": 7746, "unit": "kWh"}
